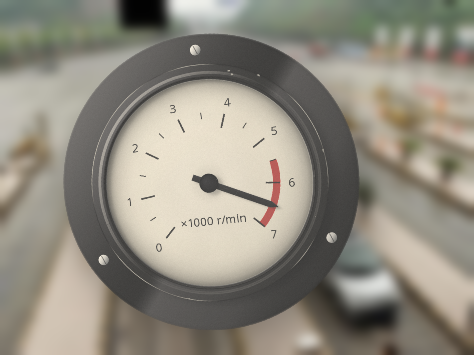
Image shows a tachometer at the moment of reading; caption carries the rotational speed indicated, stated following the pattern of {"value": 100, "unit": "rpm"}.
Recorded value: {"value": 6500, "unit": "rpm"}
